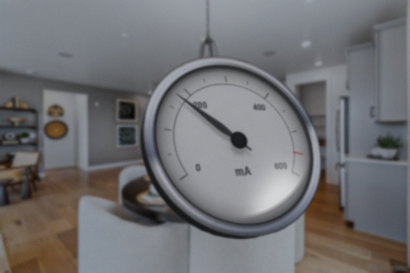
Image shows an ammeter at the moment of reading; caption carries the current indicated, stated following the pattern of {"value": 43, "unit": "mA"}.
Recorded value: {"value": 175, "unit": "mA"}
